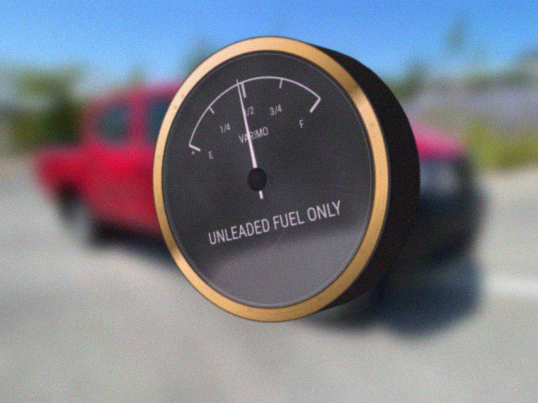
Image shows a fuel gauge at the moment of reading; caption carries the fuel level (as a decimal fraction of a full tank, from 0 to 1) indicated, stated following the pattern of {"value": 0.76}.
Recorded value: {"value": 0.5}
